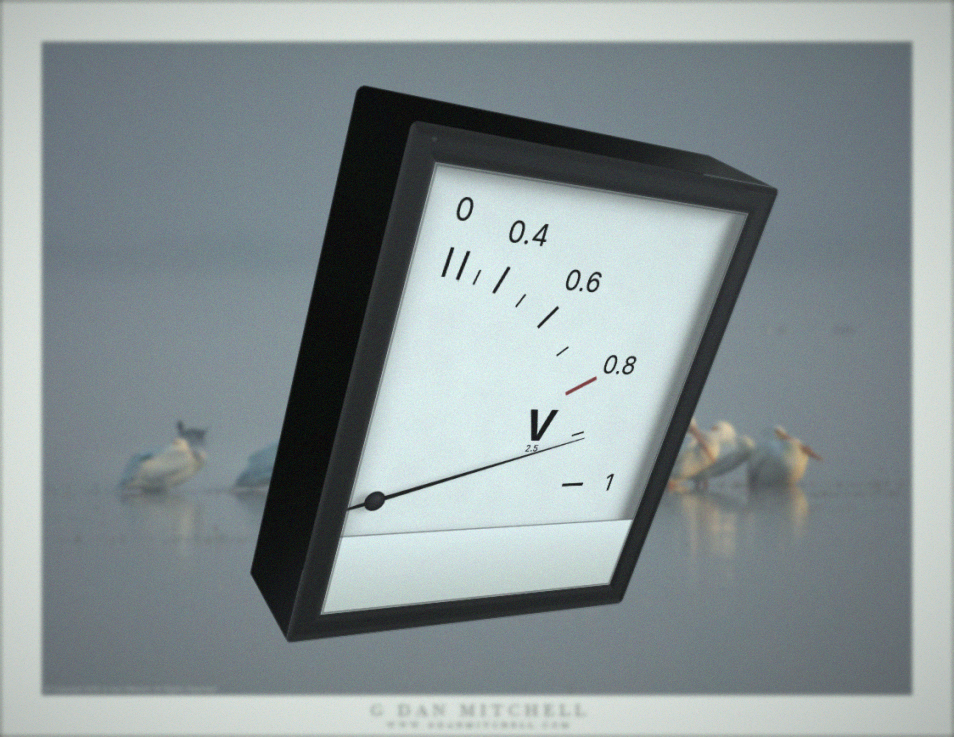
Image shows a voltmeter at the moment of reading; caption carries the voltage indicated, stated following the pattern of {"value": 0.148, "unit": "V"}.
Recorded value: {"value": 0.9, "unit": "V"}
